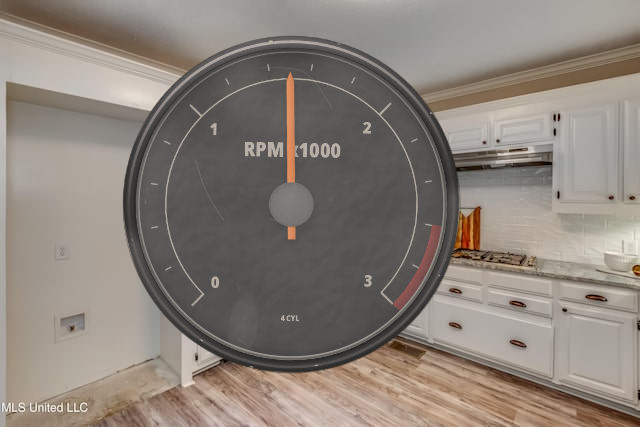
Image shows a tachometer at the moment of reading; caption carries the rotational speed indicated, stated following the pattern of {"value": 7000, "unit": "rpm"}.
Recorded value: {"value": 1500, "unit": "rpm"}
